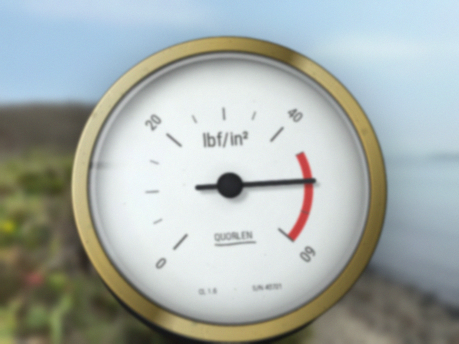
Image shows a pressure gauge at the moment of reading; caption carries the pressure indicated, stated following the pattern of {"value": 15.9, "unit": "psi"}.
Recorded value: {"value": 50, "unit": "psi"}
